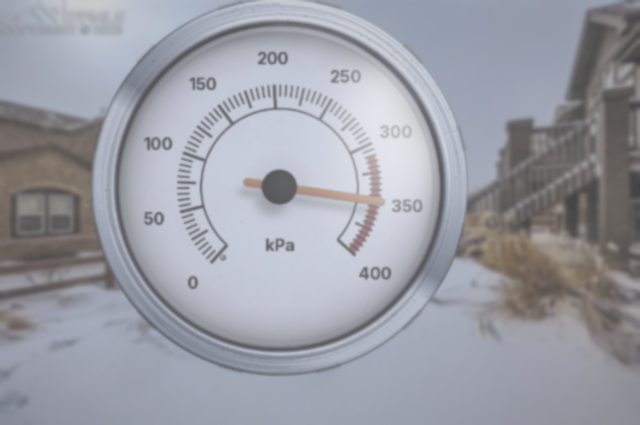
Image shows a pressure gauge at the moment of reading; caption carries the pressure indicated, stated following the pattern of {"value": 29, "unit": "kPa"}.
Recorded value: {"value": 350, "unit": "kPa"}
